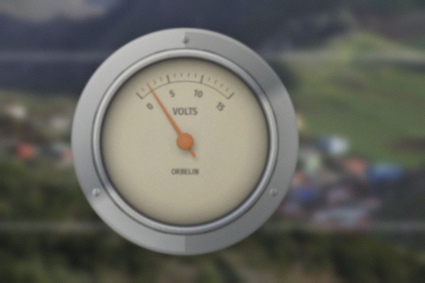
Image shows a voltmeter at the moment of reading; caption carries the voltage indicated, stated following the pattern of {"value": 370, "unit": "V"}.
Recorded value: {"value": 2, "unit": "V"}
